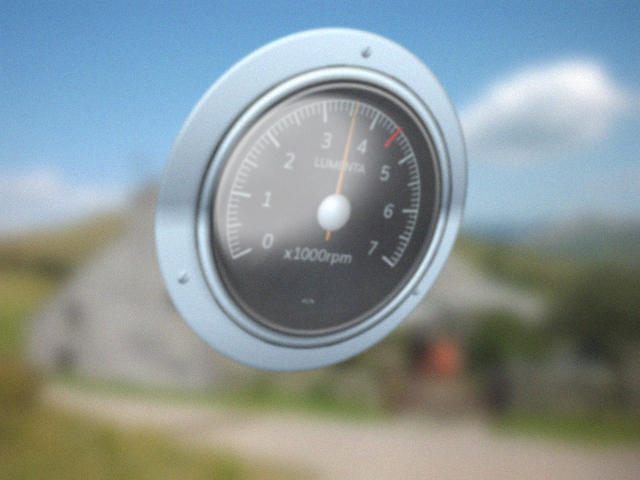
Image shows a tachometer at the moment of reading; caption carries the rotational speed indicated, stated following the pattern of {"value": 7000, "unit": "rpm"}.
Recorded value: {"value": 3500, "unit": "rpm"}
